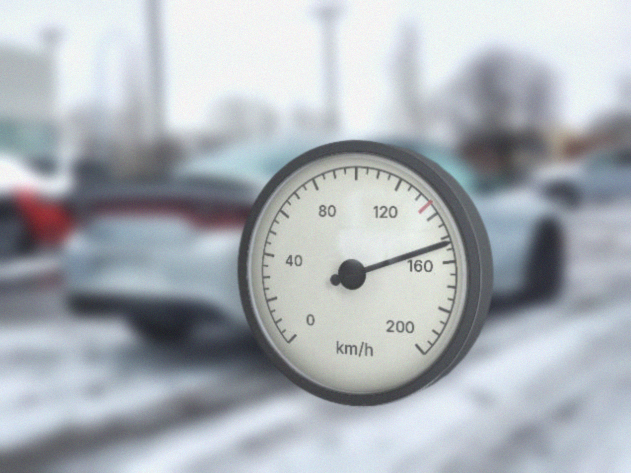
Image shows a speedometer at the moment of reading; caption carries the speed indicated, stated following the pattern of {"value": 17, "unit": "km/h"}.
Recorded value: {"value": 152.5, "unit": "km/h"}
